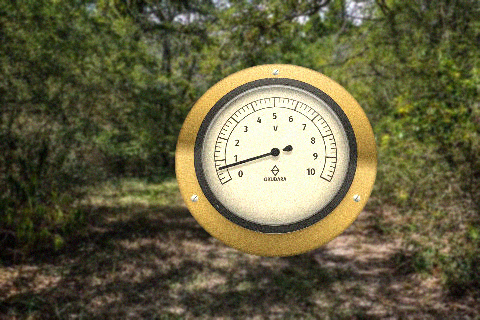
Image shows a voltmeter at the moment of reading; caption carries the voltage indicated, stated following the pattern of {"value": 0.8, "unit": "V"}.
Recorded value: {"value": 0.6, "unit": "V"}
